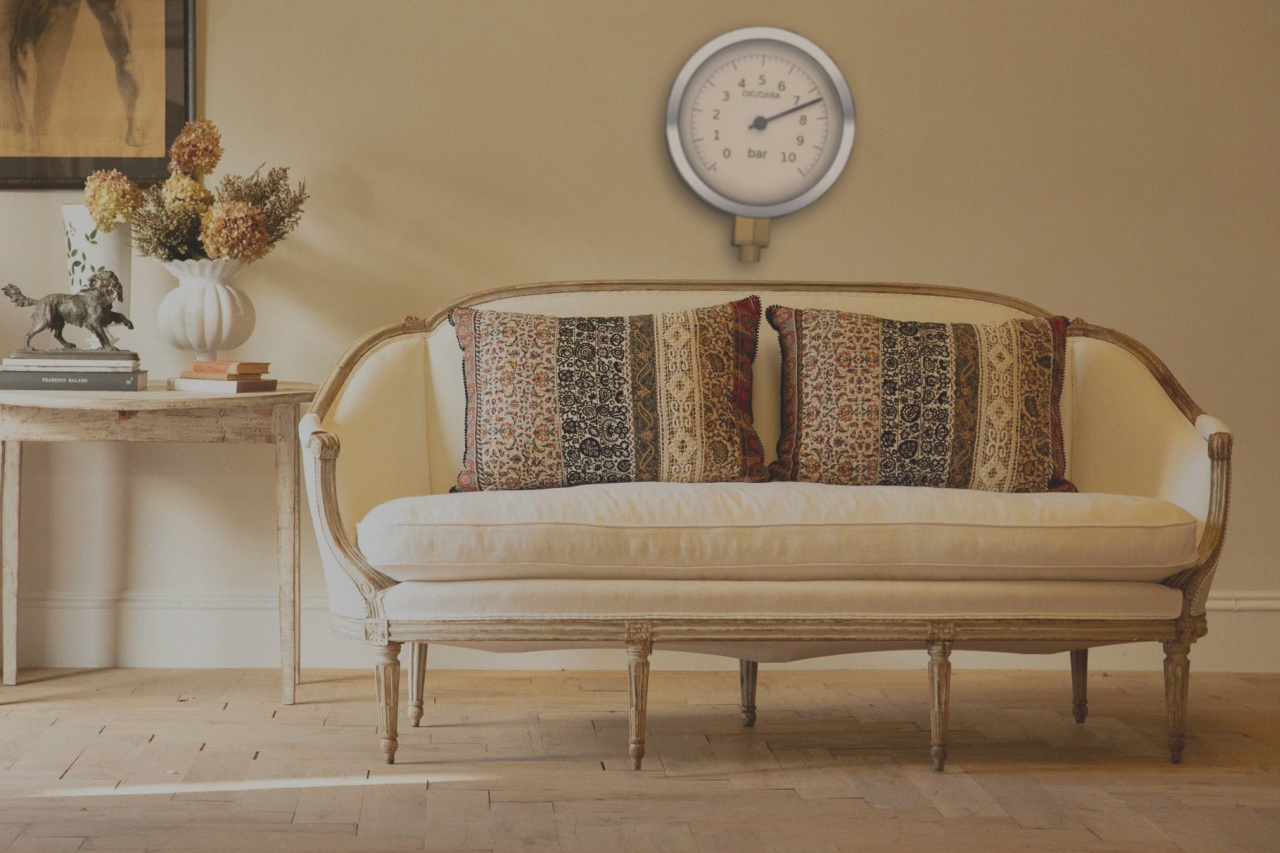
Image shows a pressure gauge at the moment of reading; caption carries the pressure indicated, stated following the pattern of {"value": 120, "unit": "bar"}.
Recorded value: {"value": 7.4, "unit": "bar"}
